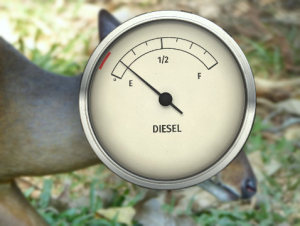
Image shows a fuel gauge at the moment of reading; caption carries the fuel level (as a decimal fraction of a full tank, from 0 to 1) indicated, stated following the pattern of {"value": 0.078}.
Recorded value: {"value": 0.125}
